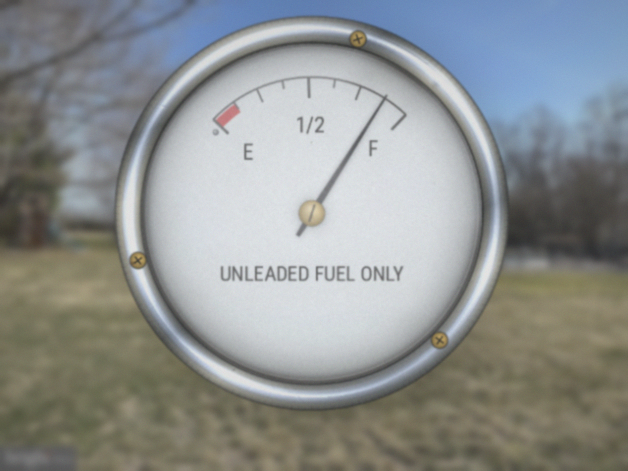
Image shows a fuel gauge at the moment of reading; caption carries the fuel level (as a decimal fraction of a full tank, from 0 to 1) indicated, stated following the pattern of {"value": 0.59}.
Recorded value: {"value": 0.875}
